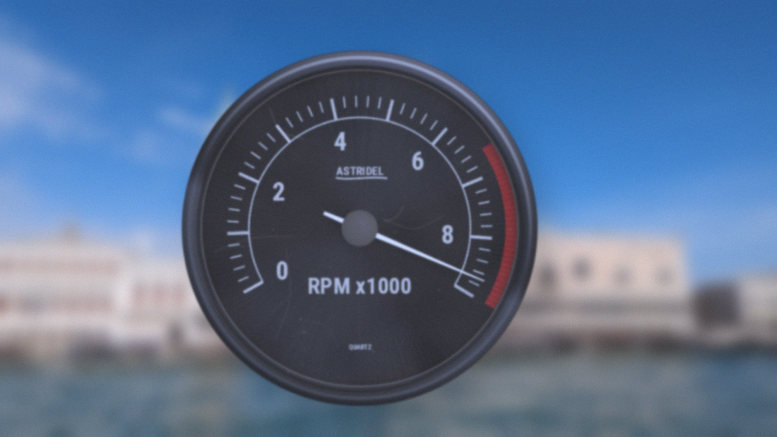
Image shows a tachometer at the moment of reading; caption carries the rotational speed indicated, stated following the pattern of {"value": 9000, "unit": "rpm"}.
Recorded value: {"value": 8700, "unit": "rpm"}
